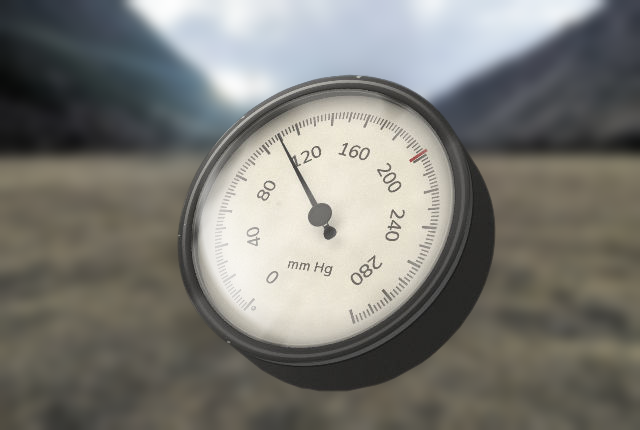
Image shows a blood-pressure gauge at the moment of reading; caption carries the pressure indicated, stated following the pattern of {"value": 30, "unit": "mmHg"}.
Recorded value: {"value": 110, "unit": "mmHg"}
